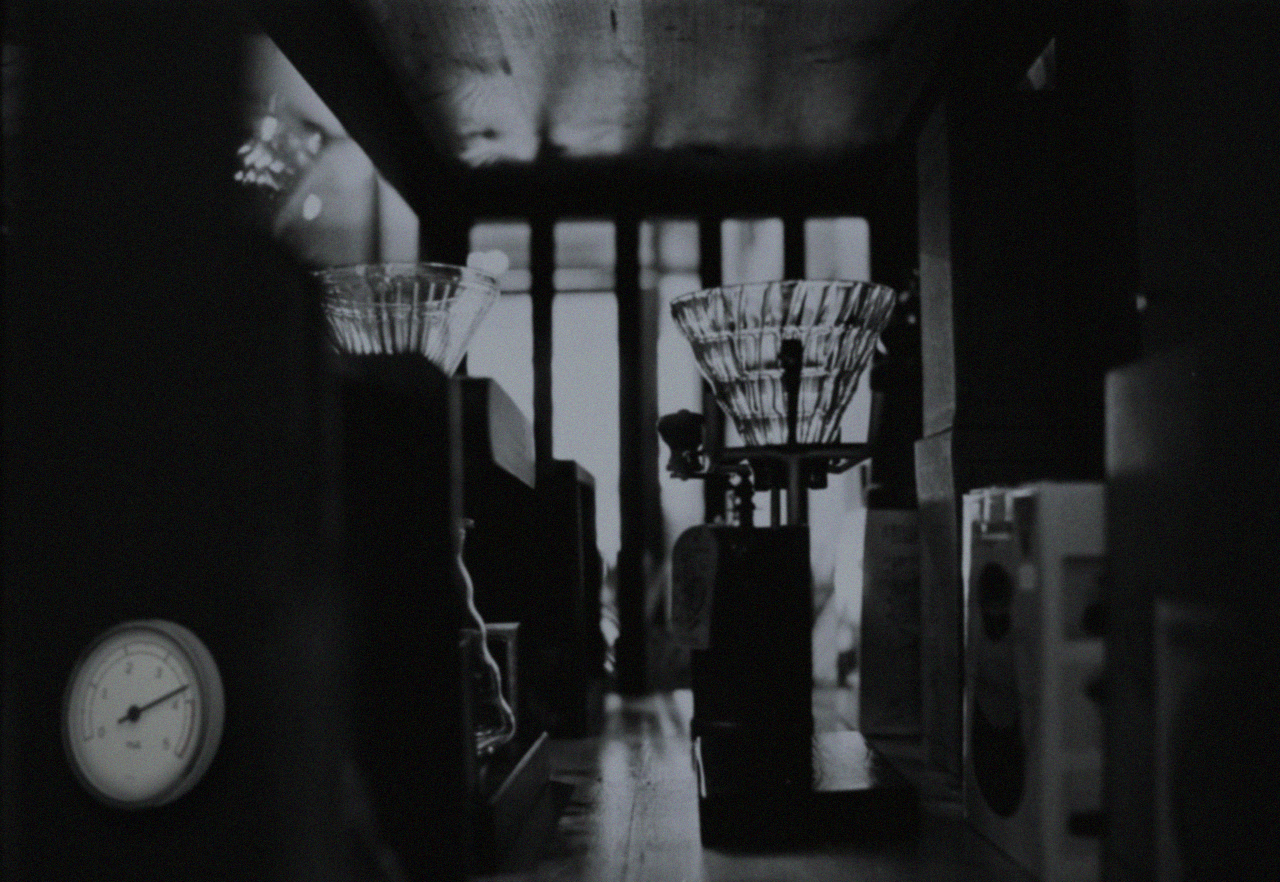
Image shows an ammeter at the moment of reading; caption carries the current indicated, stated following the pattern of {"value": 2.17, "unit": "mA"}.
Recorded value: {"value": 3.75, "unit": "mA"}
